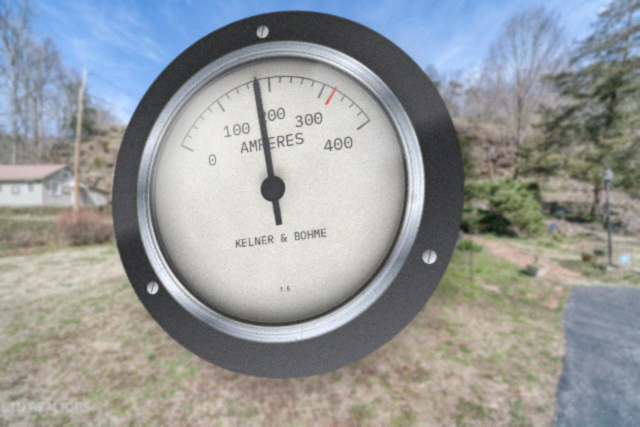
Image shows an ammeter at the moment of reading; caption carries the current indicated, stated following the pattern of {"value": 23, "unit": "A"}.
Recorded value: {"value": 180, "unit": "A"}
